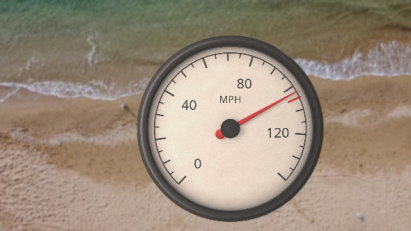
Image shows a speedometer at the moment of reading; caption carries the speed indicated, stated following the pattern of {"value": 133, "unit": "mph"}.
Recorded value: {"value": 102.5, "unit": "mph"}
